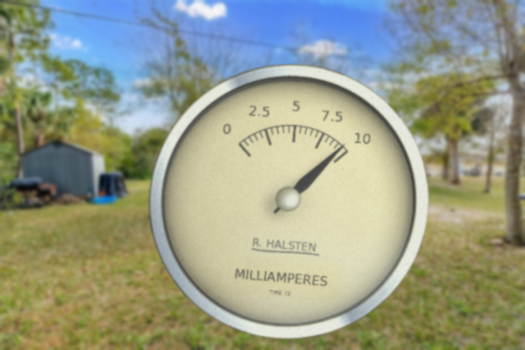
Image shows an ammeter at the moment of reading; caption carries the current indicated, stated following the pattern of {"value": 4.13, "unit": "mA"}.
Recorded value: {"value": 9.5, "unit": "mA"}
